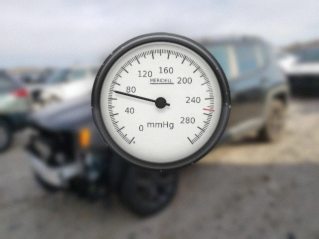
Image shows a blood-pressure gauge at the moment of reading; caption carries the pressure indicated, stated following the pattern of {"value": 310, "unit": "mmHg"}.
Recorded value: {"value": 70, "unit": "mmHg"}
